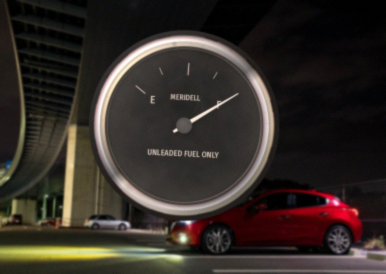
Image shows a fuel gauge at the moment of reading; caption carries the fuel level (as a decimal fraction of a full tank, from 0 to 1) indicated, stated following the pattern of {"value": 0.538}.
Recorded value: {"value": 1}
